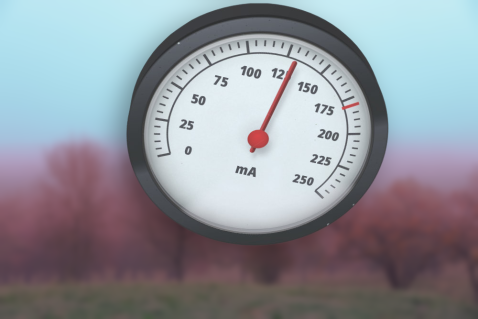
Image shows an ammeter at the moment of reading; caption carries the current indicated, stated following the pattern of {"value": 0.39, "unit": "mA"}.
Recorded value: {"value": 130, "unit": "mA"}
